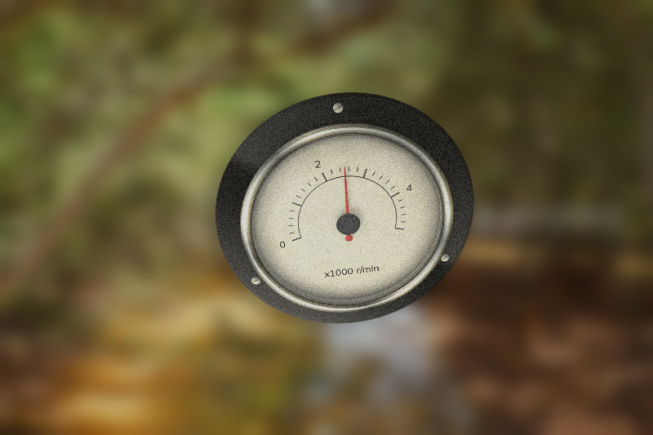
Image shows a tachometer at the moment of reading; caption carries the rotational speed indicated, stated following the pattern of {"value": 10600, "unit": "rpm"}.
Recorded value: {"value": 2500, "unit": "rpm"}
